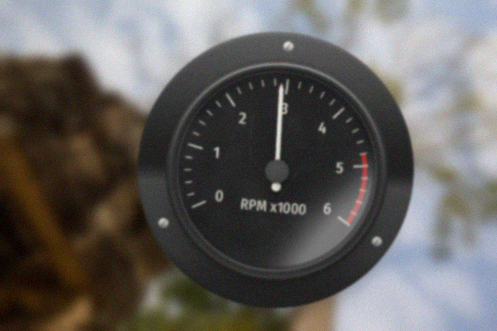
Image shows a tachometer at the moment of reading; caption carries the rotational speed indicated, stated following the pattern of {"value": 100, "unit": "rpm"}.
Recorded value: {"value": 2900, "unit": "rpm"}
